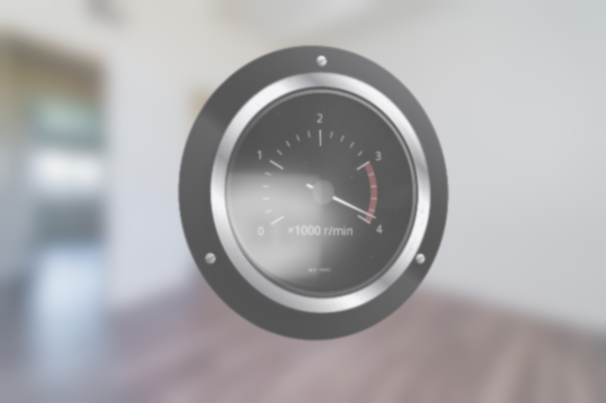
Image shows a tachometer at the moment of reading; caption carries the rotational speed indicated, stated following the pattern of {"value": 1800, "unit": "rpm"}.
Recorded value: {"value": 3900, "unit": "rpm"}
